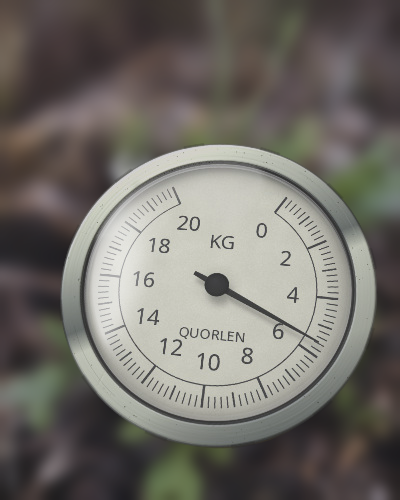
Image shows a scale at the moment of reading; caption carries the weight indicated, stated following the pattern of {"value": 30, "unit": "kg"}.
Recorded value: {"value": 5.6, "unit": "kg"}
